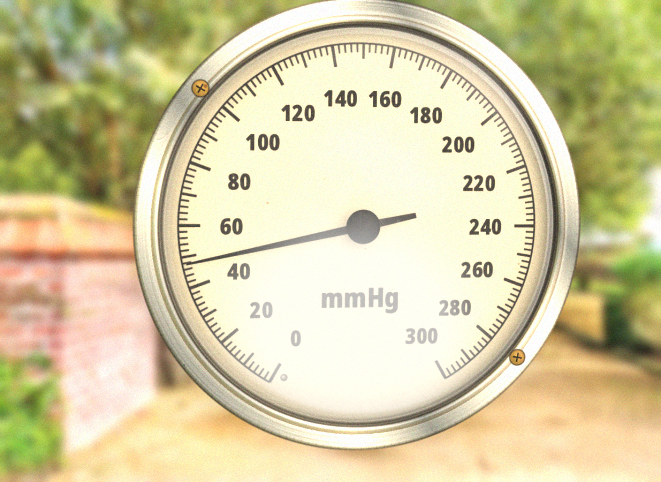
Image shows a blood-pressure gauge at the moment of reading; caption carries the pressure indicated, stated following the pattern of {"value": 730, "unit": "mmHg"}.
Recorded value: {"value": 48, "unit": "mmHg"}
